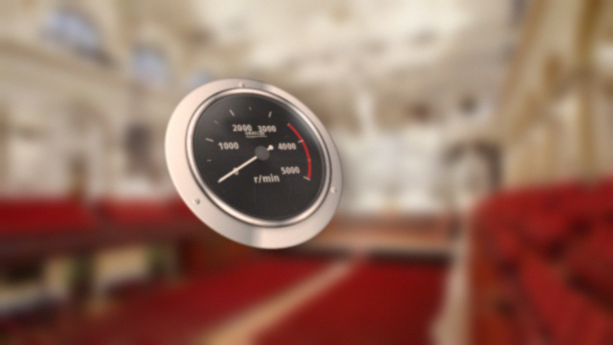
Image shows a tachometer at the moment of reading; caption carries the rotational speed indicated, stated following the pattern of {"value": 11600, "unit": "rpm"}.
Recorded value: {"value": 0, "unit": "rpm"}
